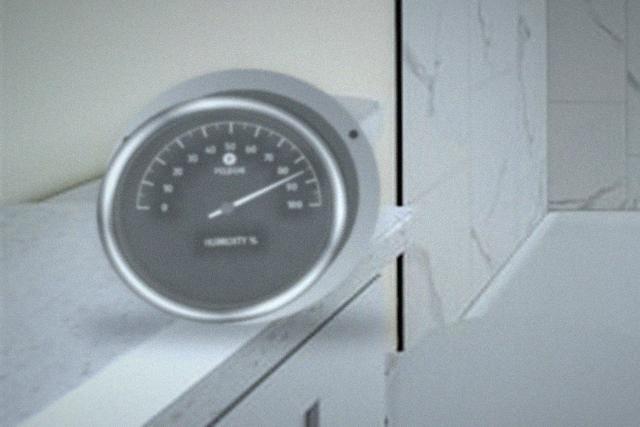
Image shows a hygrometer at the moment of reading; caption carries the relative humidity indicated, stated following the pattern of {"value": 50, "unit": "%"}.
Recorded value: {"value": 85, "unit": "%"}
